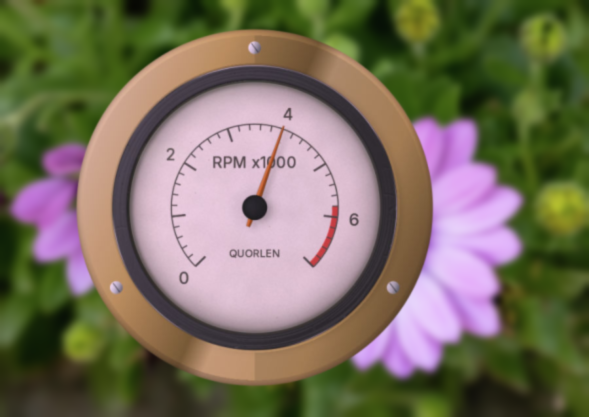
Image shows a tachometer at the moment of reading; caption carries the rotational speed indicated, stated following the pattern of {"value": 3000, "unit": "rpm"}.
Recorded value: {"value": 4000, "unit": "rpm"}
